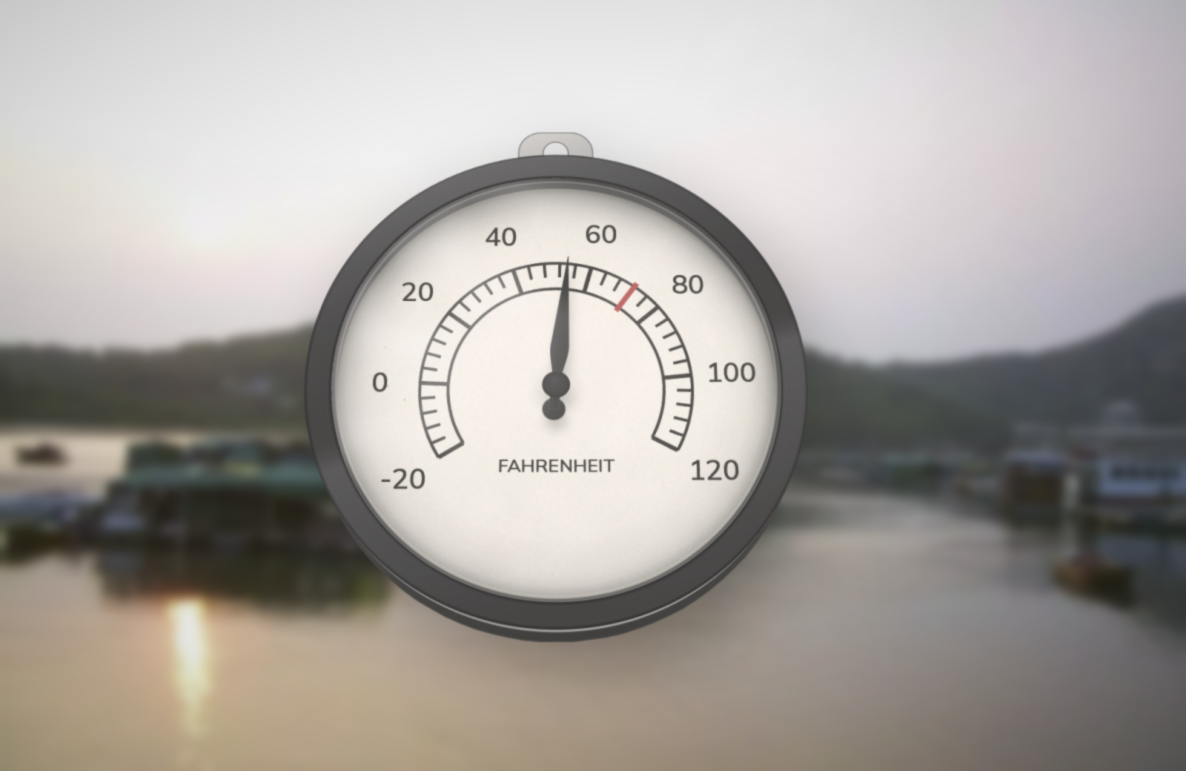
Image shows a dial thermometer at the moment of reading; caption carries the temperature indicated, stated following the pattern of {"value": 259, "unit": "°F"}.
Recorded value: {"value": 54, "unit": "°F"}
